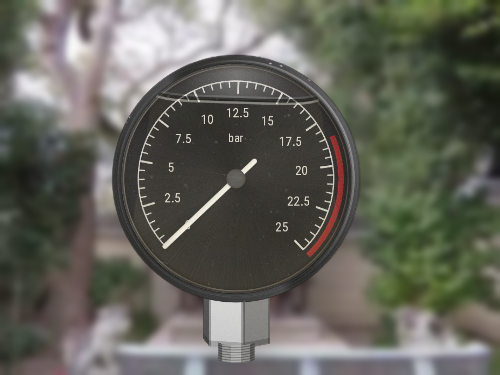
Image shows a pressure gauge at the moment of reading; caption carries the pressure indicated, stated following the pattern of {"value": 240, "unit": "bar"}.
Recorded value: {"value": 0, "unit": "bar"}
